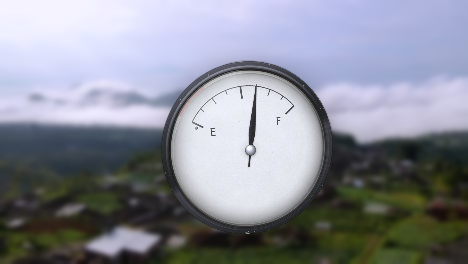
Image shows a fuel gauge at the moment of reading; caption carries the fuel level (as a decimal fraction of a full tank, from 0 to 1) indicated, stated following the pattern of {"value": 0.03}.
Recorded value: {"value": 0.625}
